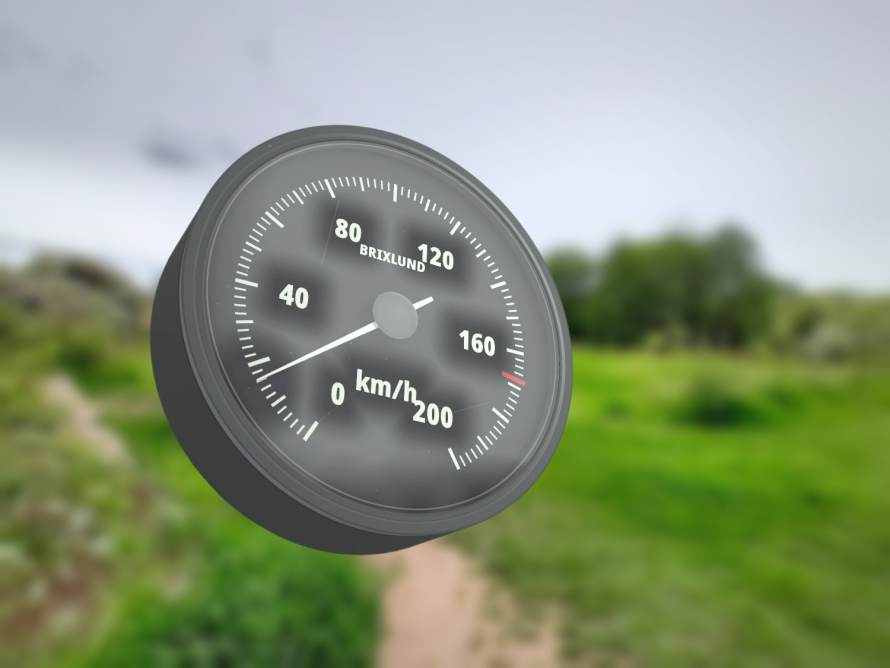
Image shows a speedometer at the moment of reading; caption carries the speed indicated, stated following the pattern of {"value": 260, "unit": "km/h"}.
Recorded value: {"value": 16, "unit": "km/h"}
